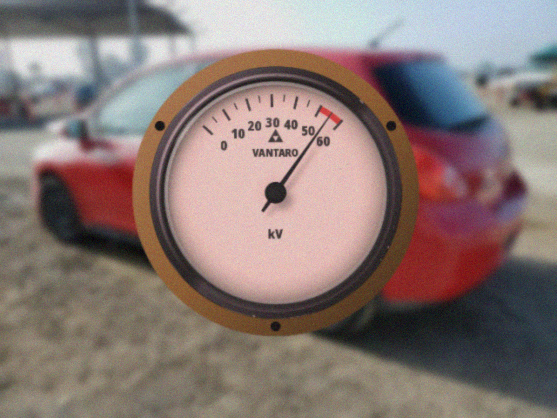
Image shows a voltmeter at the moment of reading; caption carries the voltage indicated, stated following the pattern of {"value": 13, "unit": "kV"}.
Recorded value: {"value": 55, "unit": "kV"}
